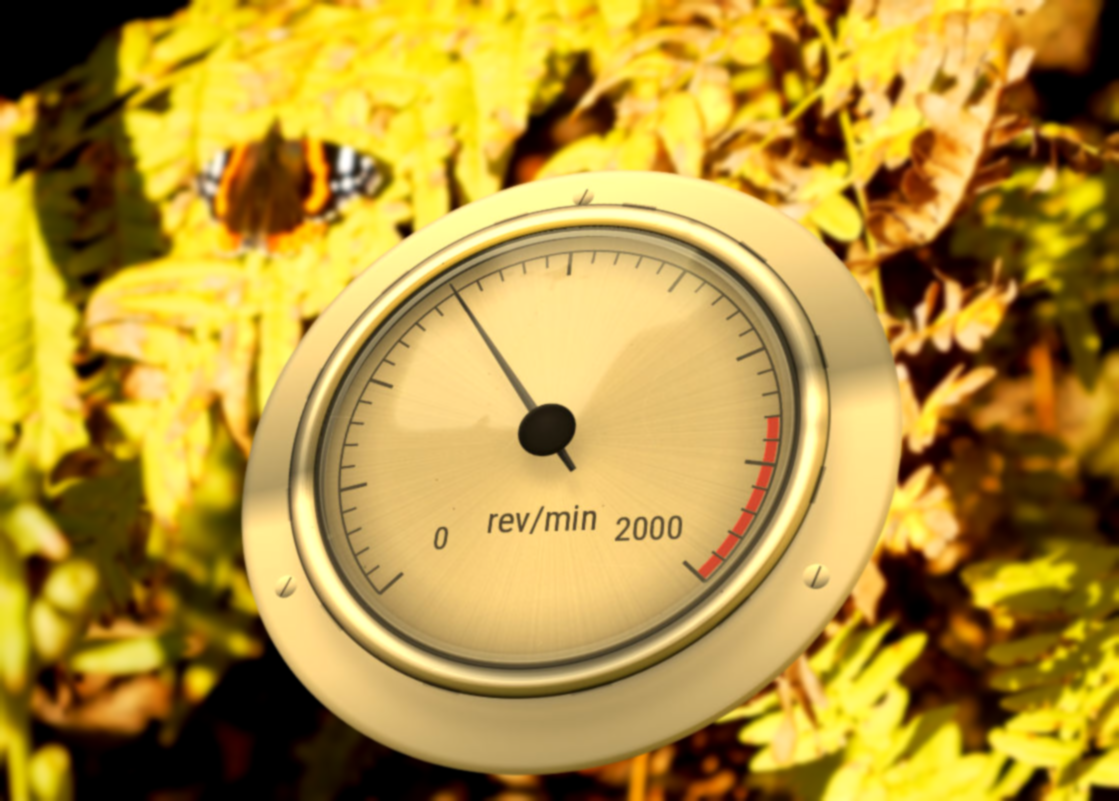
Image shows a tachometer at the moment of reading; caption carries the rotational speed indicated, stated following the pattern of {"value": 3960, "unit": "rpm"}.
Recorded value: {"value": 750, "unit": "rpm"}
